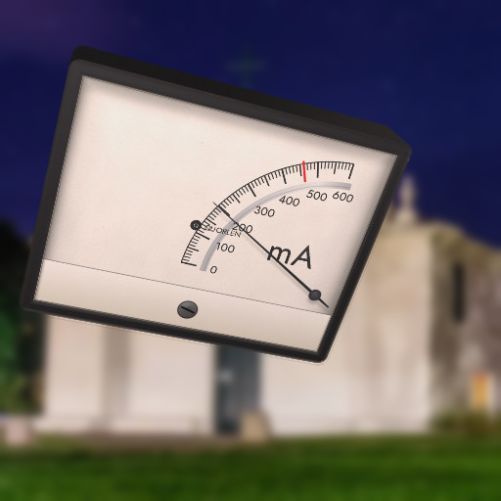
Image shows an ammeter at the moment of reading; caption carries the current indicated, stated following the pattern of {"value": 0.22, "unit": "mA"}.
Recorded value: {"value": 200, "unit": "mA"}
